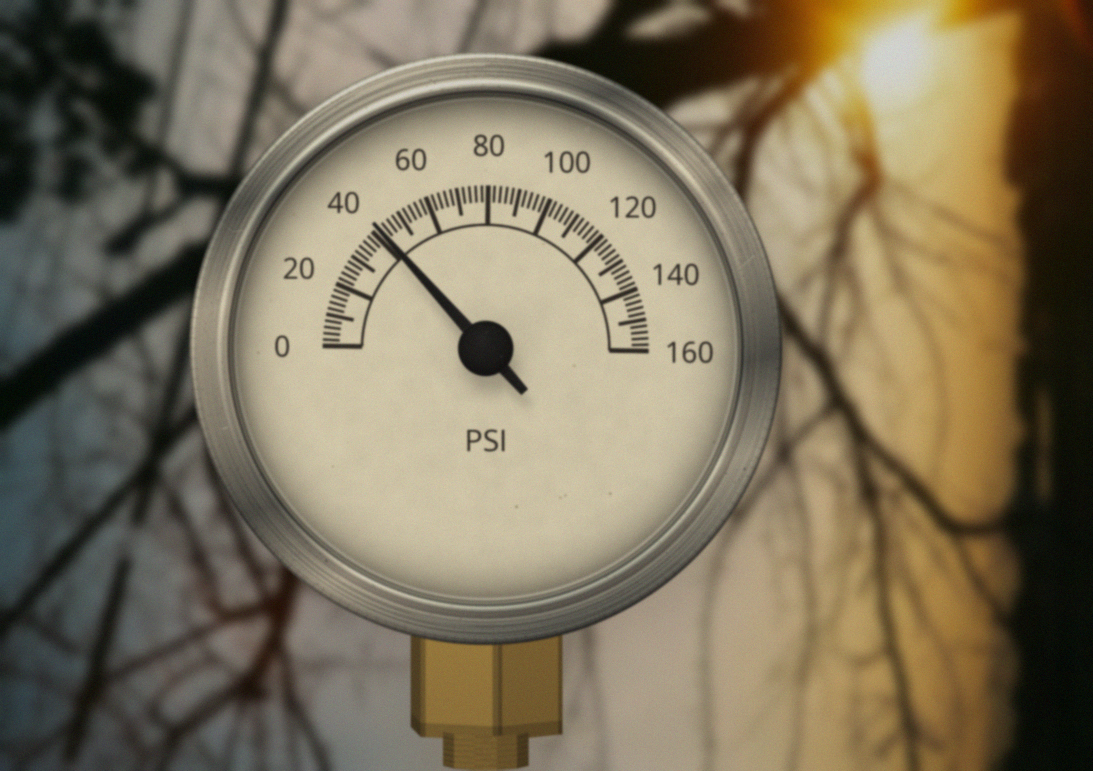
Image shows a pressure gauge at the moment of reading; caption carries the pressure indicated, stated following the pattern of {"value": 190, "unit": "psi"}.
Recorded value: {"value": 42, "unit": "psi"}
